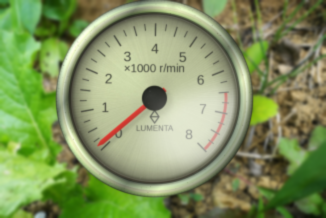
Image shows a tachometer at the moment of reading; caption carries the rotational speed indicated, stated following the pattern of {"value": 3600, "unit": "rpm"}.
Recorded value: {"value": 125, "unit": "rpm"}
